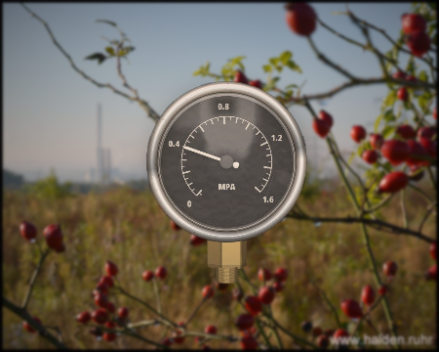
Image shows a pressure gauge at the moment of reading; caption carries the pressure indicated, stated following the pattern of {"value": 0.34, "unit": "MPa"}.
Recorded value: {"value": 0.4, "unit": "MPa"}
